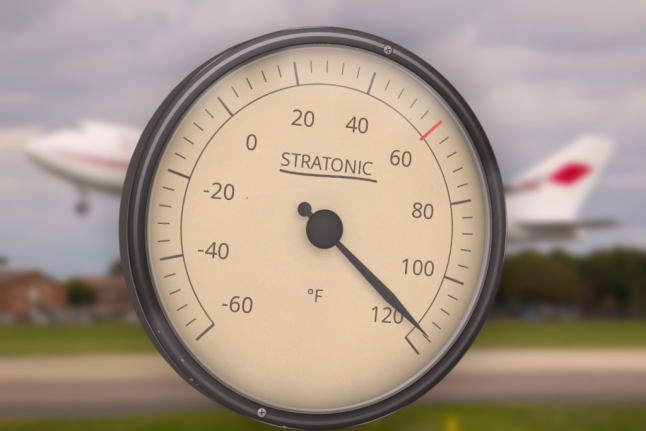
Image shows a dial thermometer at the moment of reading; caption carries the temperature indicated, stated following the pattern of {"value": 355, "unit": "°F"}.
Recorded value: {"value": 116, "unit": "°F"}
